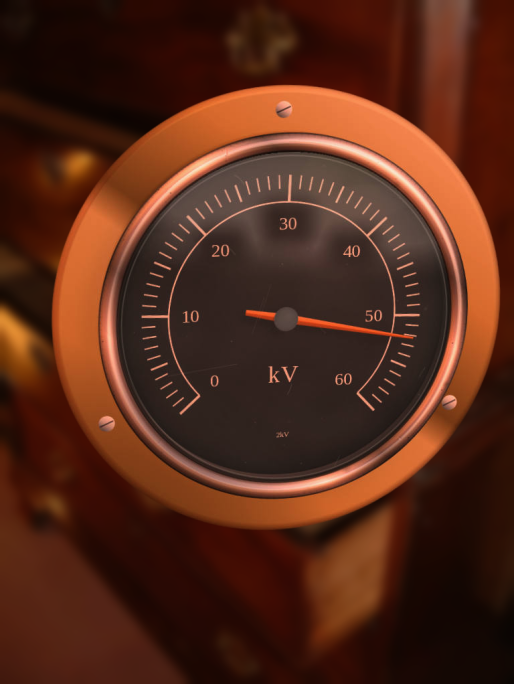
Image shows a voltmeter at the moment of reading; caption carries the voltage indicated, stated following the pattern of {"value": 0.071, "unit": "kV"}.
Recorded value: {"value": 52, "unit": "kV"}
